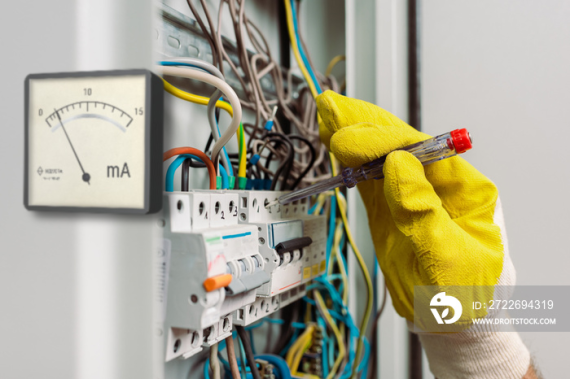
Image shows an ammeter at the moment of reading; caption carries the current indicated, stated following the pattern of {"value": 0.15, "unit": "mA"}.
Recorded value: {"value": 5, "unit": "mA"}
